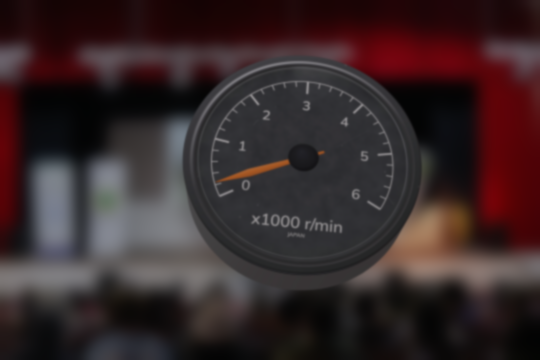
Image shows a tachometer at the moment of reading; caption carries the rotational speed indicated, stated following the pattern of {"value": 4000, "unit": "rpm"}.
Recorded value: {"value": 200, "unit": "rpm"}
